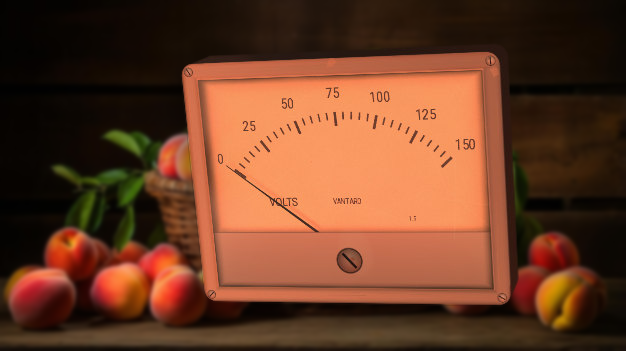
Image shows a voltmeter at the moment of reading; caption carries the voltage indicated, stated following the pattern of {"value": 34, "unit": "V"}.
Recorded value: {"value": 0, "unit": "V"}
